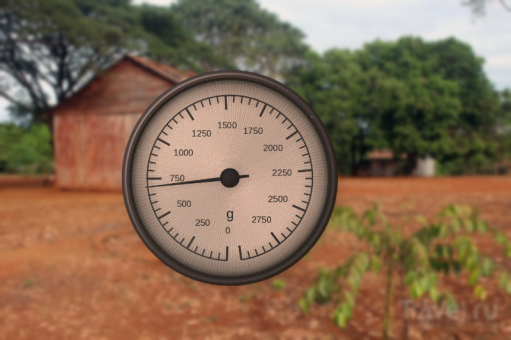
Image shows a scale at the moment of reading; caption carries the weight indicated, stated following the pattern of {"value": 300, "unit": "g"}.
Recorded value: {"value": 700, "unit": "g"}
